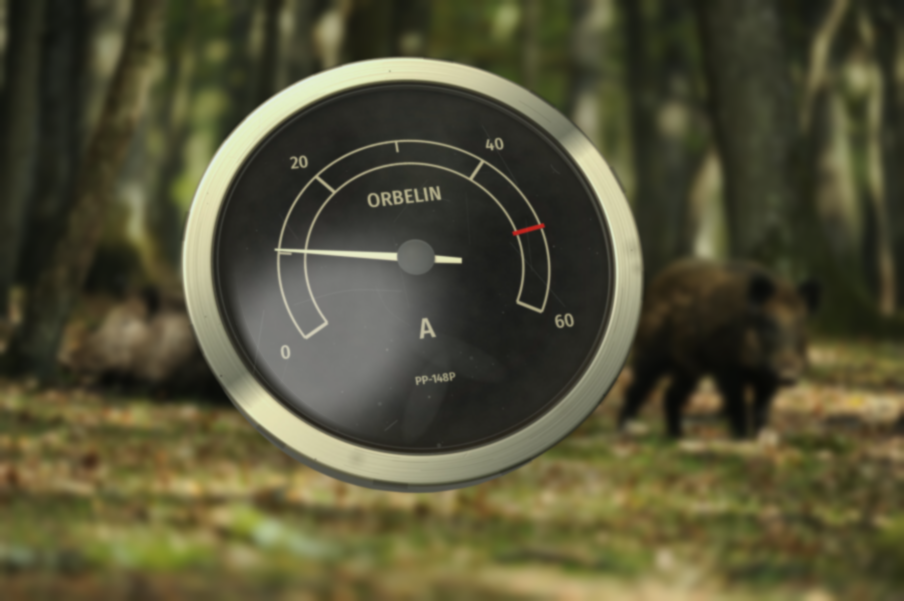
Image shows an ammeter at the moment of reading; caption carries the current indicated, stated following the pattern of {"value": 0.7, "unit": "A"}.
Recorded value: {"value": 10, "unit": "A"}
